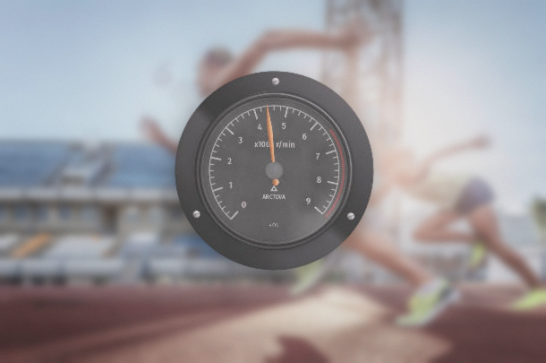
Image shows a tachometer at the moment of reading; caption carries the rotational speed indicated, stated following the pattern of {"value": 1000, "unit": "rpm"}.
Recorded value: {"value": 4400, "unit": "rpm"}
